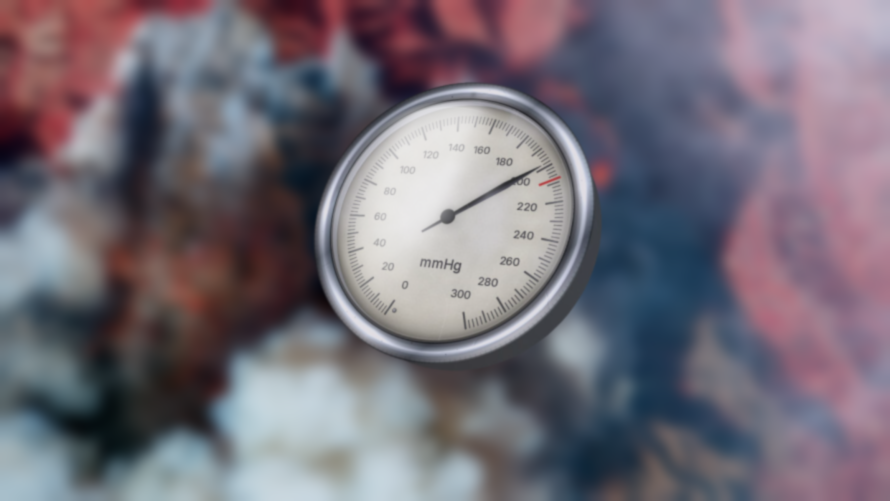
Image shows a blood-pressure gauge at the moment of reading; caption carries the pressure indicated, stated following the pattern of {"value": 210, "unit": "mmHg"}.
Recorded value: {"value": 200, "unit": "mmHg"}
